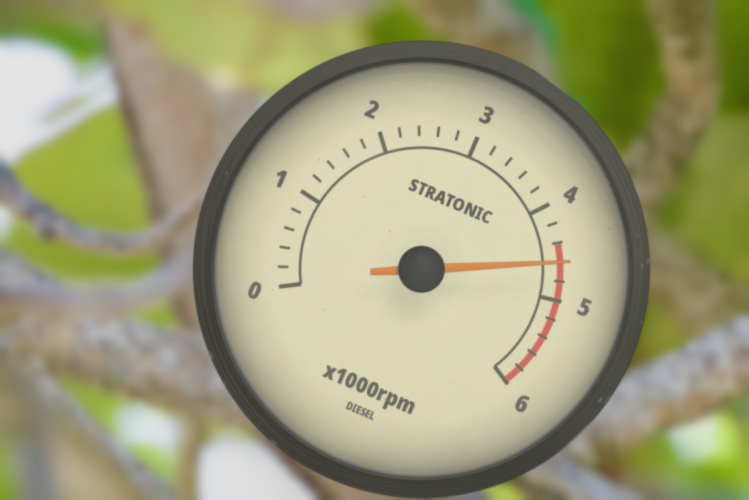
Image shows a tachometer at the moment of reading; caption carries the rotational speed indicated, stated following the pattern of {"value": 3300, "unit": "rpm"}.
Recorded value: {"value": 4600, "unit": "rpm"}
